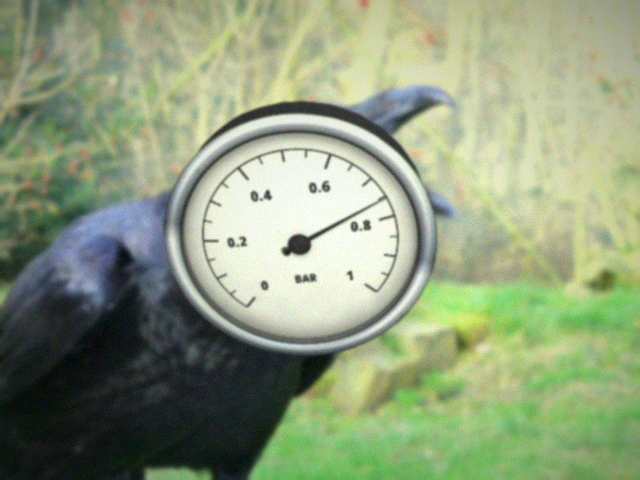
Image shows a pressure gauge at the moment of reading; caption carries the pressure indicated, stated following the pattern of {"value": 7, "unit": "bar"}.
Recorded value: {"value": 0.75, "unit": "bar"}
